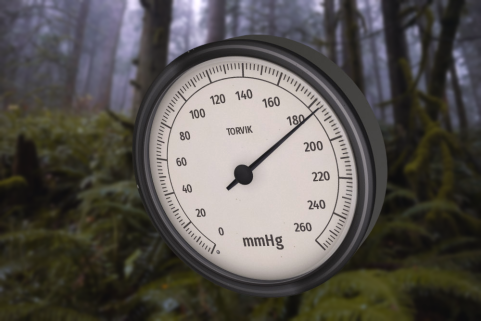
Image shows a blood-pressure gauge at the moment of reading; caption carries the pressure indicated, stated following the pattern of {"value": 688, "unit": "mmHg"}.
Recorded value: {"value": 184, "unit": "mmHg"}
